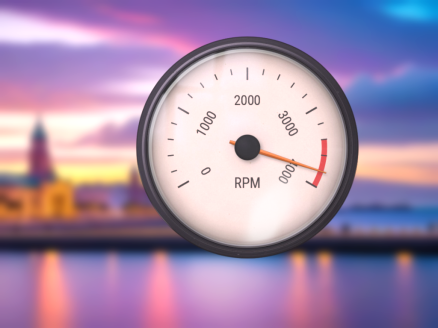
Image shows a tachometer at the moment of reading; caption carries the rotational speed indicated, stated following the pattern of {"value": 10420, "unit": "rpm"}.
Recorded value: {"value": 3800, "unit": "rpm"}
